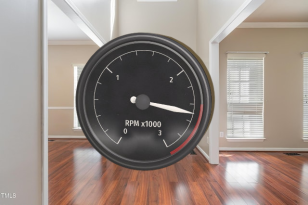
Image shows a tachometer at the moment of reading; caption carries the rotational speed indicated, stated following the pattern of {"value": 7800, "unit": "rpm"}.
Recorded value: {"value": 2500, "unit": "rpm"}
